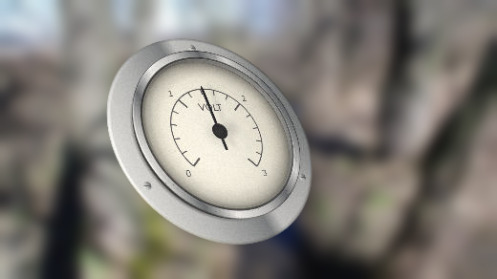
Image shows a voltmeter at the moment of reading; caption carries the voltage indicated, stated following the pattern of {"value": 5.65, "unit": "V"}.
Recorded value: {"value": 1.4, "unit": "V"}
